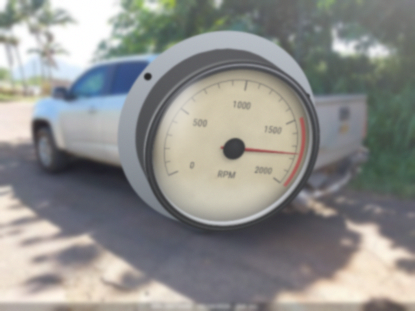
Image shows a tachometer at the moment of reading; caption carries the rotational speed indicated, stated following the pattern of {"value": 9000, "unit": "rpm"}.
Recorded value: {"value": 1750, "unit": "rpm"}
